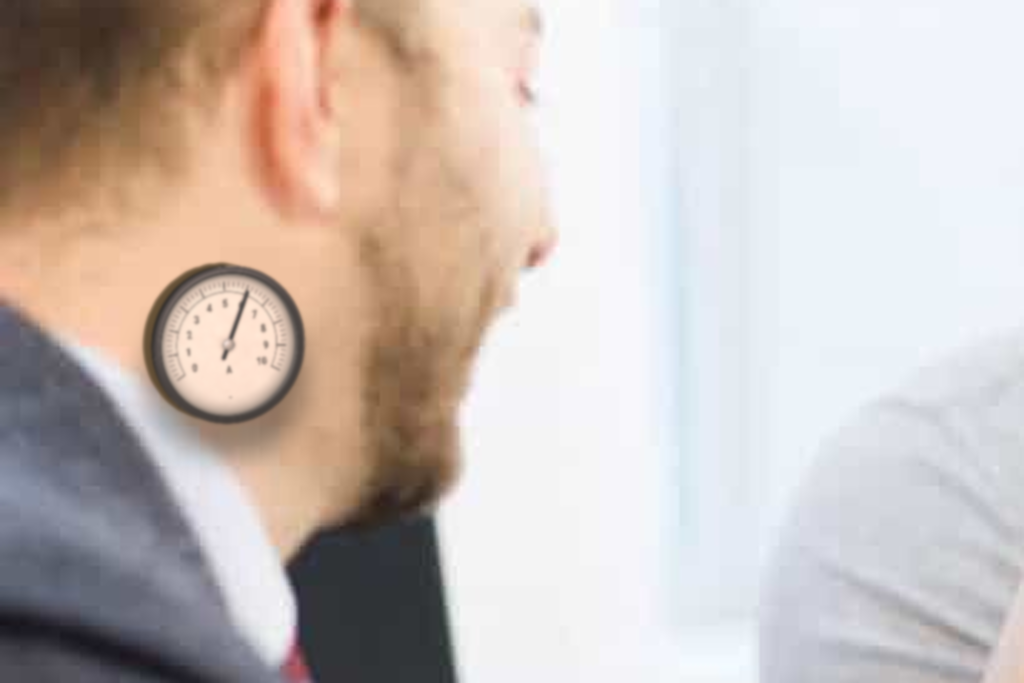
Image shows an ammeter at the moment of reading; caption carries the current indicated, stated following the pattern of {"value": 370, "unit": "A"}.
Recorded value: {"value": 6, "unit": "A"}
